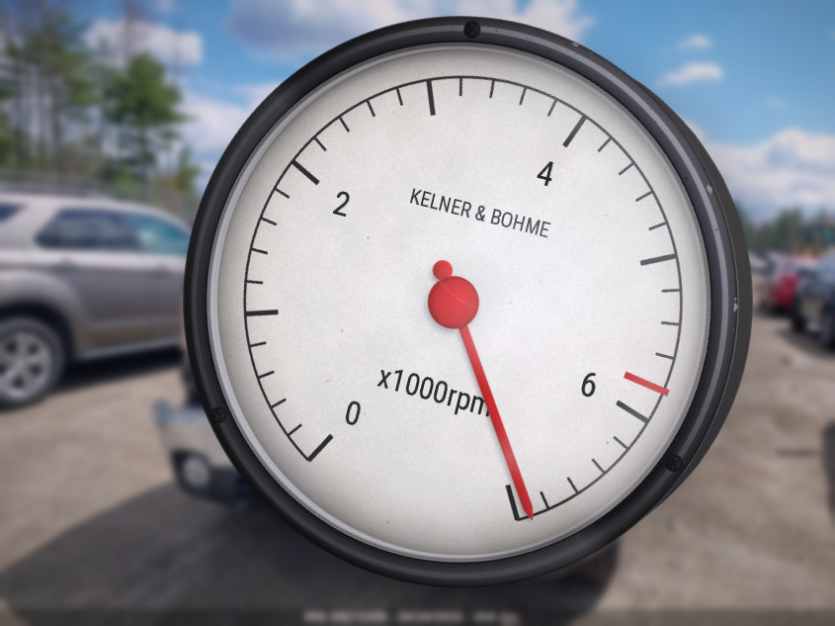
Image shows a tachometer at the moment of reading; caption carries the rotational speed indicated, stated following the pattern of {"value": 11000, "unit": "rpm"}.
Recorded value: {"value": 6900, "unit": "rpm"}
